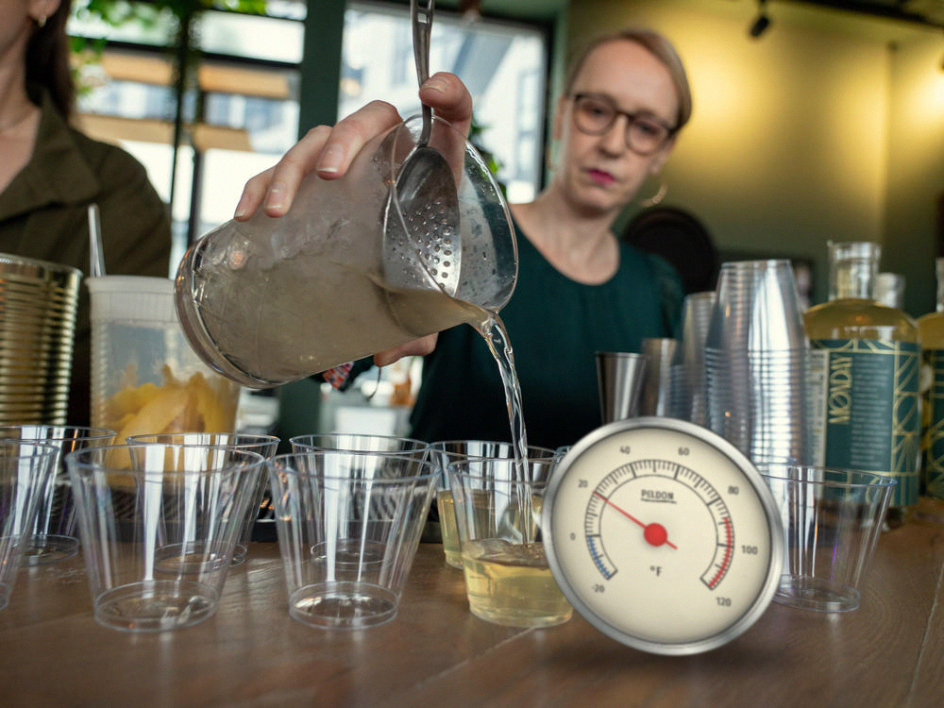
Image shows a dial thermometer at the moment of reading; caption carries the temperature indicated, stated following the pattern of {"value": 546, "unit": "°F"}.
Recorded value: {"value": 20, "unit": "°F"}
